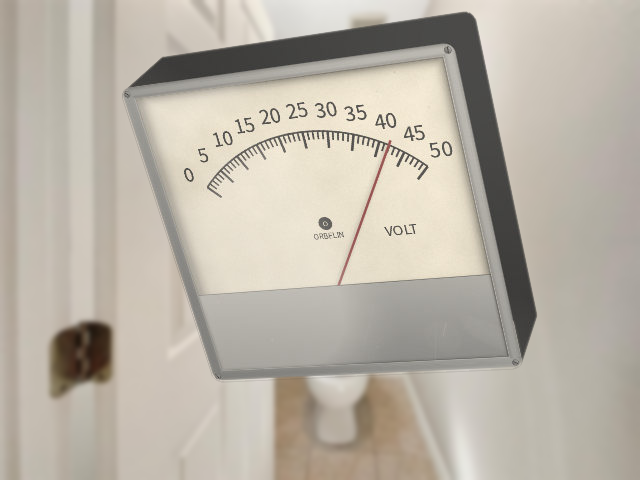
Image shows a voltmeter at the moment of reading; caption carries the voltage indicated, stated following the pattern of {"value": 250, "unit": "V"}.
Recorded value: {"value": 42, "unit": "V"}
